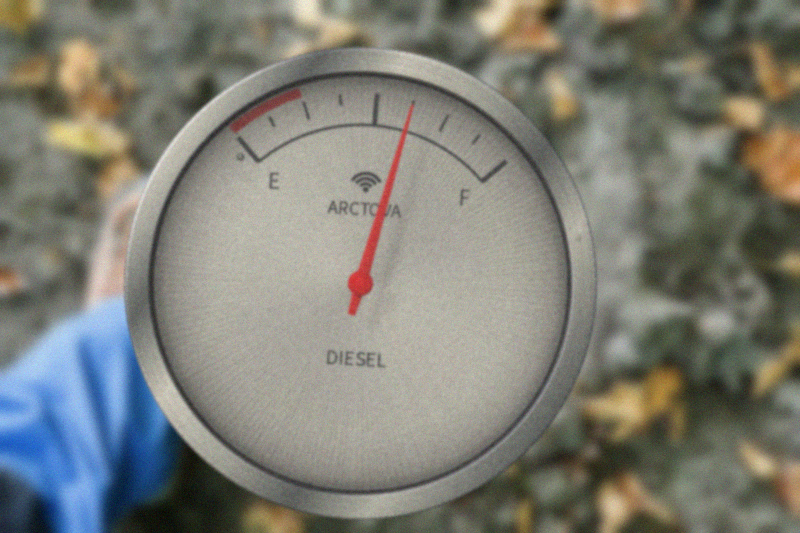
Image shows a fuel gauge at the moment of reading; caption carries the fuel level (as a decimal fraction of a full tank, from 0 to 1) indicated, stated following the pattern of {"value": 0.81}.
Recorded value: {"value": 0.625}
